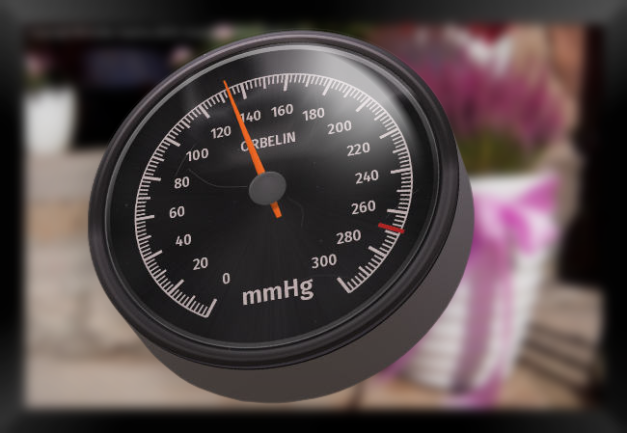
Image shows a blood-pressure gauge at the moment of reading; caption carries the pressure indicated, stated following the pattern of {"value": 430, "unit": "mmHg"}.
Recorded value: {"value": 134, "unit": "mmHg"}
